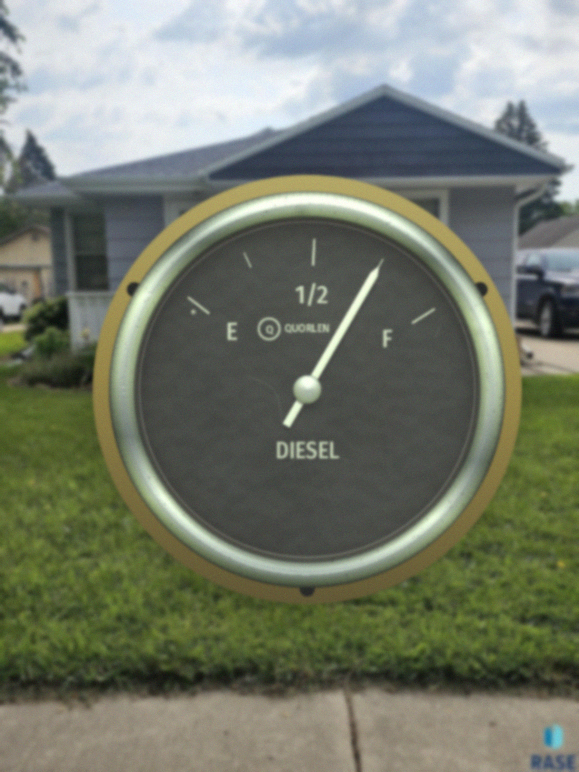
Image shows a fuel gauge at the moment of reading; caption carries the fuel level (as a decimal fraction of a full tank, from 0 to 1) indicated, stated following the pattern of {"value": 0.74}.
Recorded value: {"value": 0.75}
